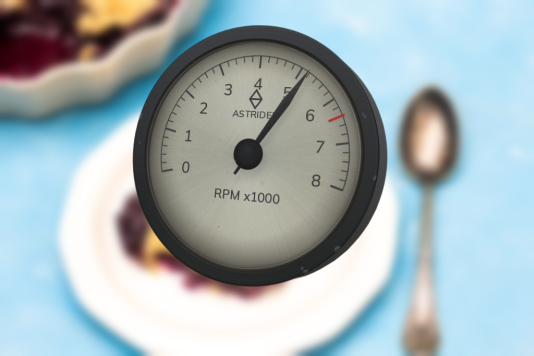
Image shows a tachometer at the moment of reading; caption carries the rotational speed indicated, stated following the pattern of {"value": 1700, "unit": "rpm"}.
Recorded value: {"value": 5200, "unit": "rpm"}
